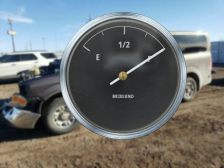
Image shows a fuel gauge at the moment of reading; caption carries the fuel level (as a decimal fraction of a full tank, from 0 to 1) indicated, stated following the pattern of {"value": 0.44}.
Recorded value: {"value": 1}
